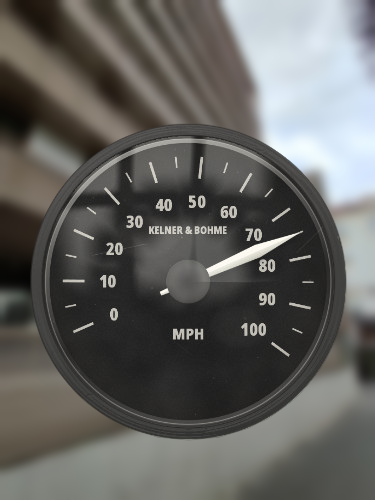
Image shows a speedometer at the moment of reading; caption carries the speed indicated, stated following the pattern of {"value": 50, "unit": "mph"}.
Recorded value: {"value": 75, "unit": "mph"}
